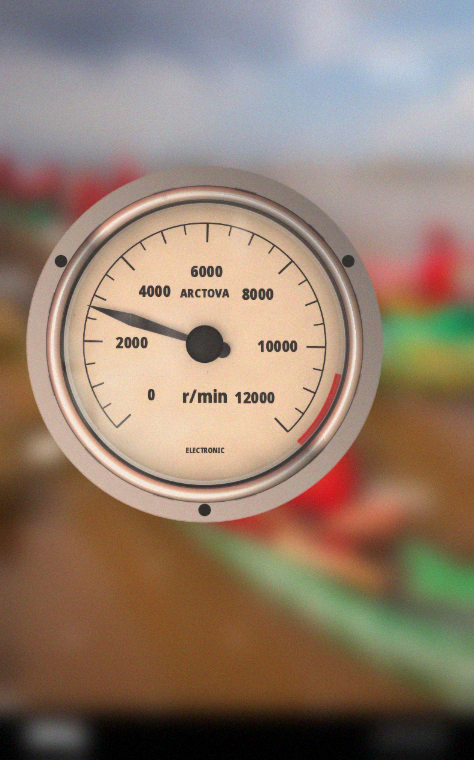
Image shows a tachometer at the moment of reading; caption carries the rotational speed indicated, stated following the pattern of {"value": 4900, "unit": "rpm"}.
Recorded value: {"value": 2750, "unit": "rpm"}
